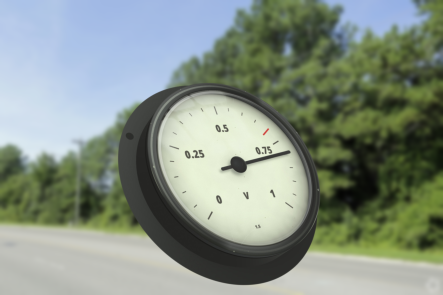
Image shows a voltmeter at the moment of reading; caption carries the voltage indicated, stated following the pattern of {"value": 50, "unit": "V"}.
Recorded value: {"value": 0.8, "unit": "V"}
